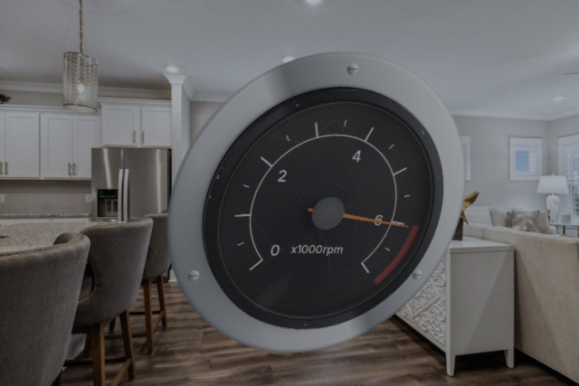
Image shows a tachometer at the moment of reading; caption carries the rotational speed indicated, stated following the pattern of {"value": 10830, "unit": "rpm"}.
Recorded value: {"value": 6000, "unit": "rpm"}
